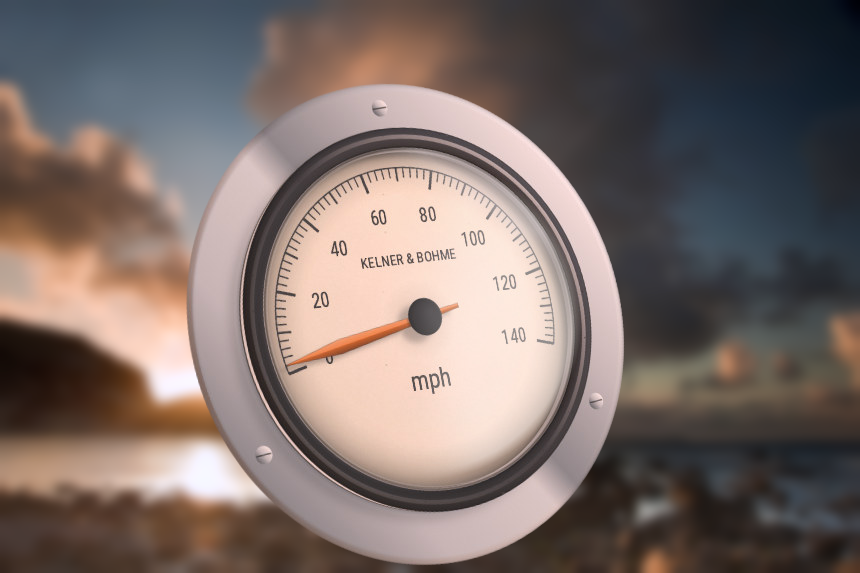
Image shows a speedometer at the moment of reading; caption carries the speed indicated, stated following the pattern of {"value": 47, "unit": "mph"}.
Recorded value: {"value": 2, "unit": "mph"}
